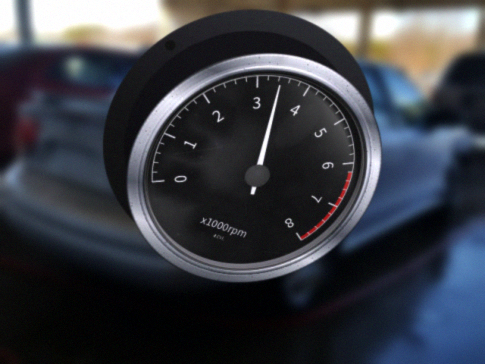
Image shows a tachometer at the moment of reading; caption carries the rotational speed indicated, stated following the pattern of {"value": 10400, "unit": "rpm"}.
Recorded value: {"value": 3400, "unit": "rpm"}
